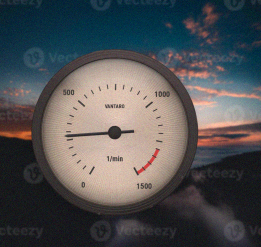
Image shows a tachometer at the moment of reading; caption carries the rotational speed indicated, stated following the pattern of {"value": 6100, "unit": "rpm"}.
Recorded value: {"value": 275, "unit": "rpm"}
